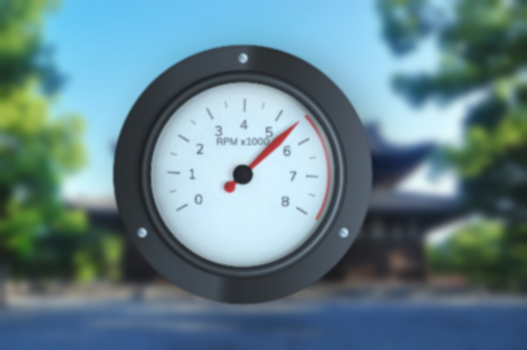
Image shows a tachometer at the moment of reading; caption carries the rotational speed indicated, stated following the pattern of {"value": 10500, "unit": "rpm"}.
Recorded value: {"value": 5500, "unit": "rpm"}
